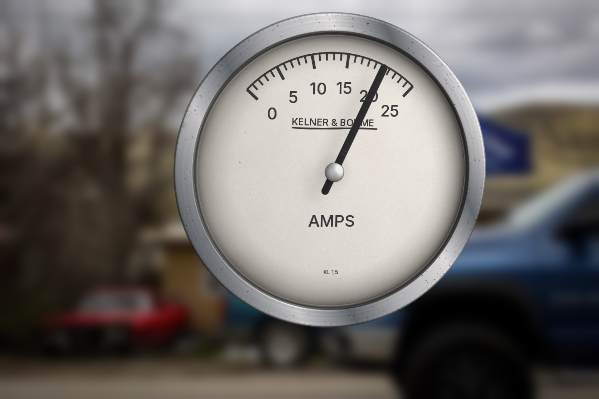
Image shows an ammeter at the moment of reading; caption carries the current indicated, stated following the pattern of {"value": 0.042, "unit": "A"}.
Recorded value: {"value": 20, "unit": "A"}
